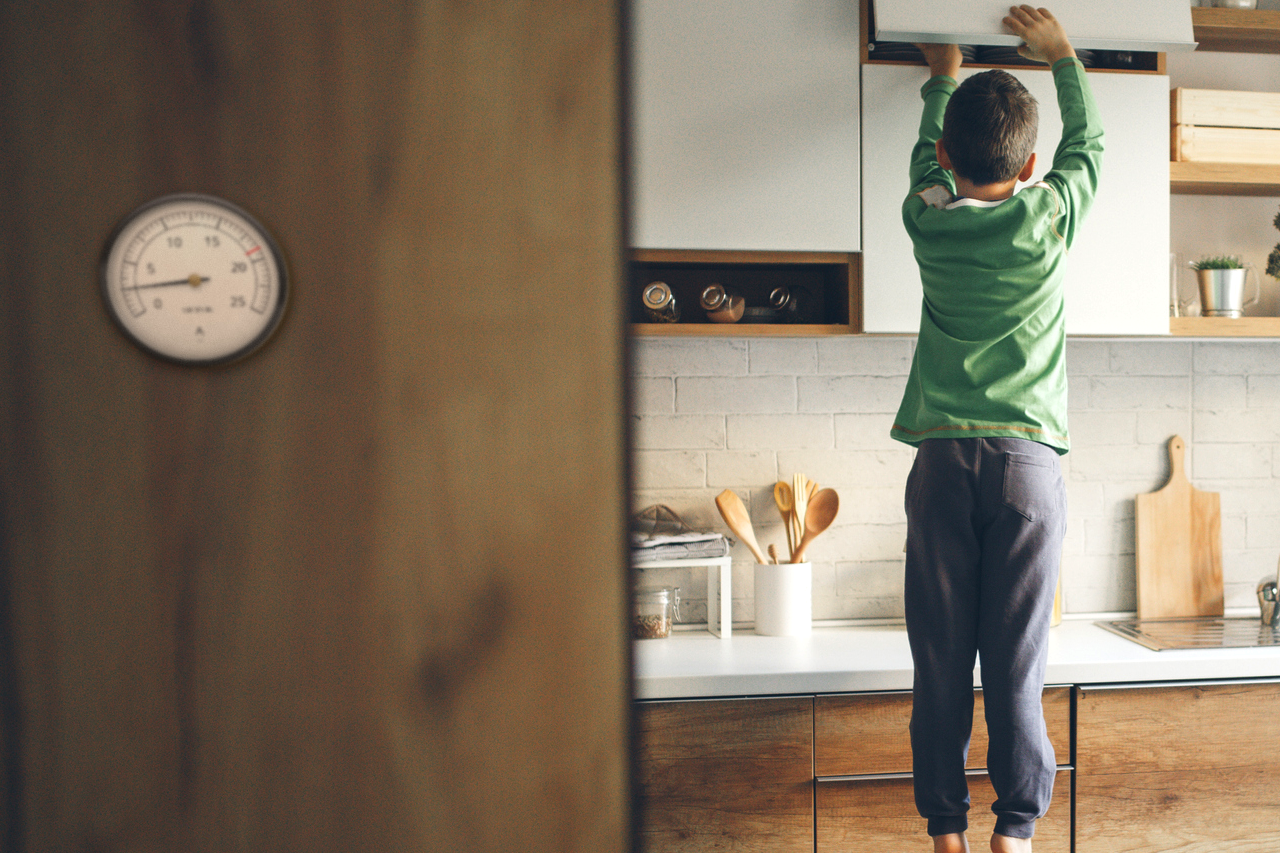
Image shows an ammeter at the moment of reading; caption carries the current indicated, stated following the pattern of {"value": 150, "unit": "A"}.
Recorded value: {"value": 2.5, "unit": "A"}
